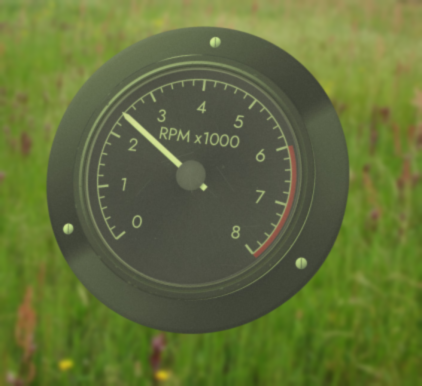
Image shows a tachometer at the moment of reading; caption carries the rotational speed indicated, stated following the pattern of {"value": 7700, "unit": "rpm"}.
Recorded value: {"value": 2400, "unit": "rpm"}
